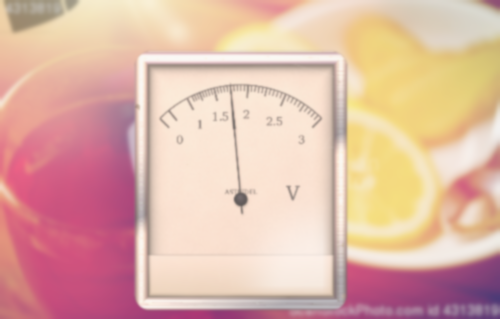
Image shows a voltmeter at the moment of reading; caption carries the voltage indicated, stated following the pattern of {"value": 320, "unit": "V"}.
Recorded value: {"value": 1.75, "unit": "V"}
